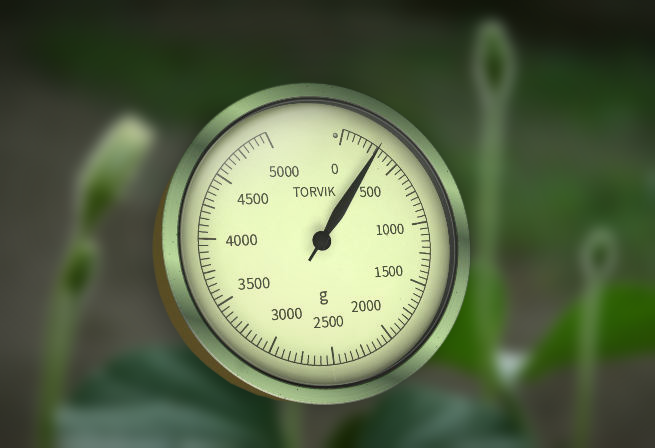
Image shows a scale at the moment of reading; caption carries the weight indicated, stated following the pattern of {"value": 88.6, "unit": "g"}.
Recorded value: {"value": 300, "unit": "g"}
